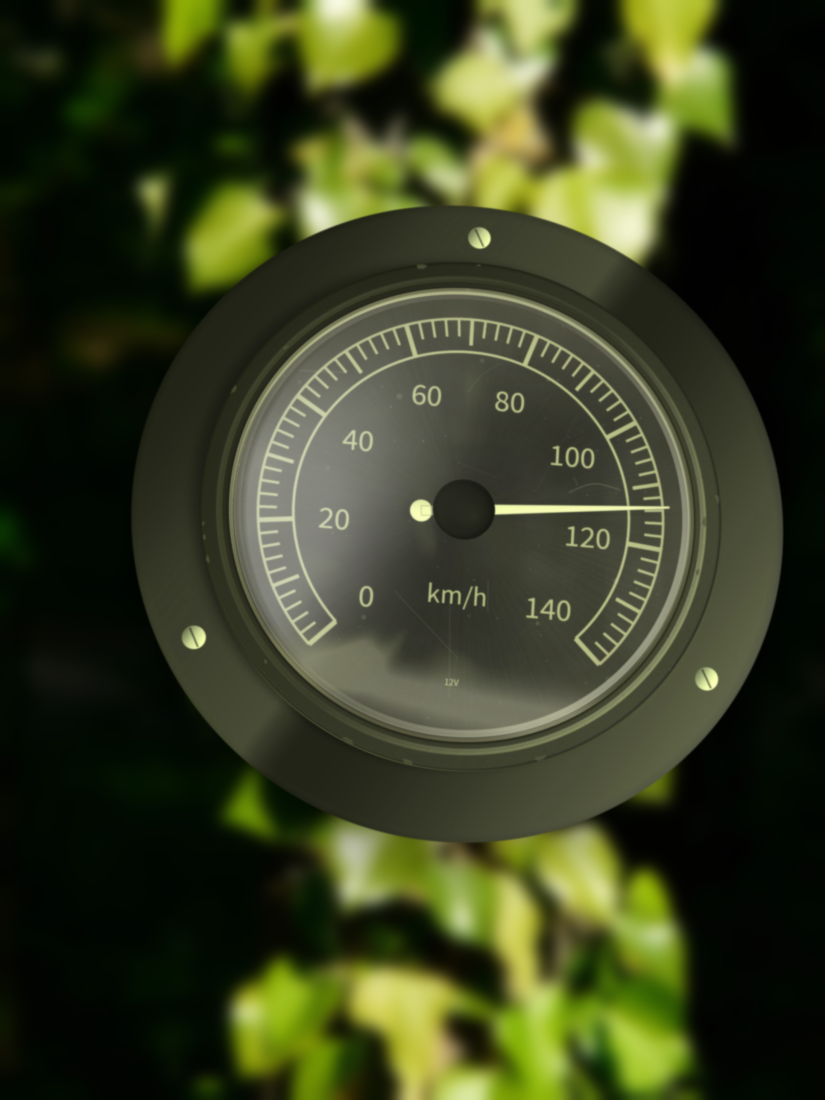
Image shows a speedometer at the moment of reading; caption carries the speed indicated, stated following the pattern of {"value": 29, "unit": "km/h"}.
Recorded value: {"value": 114, "unit": "km/h"}
